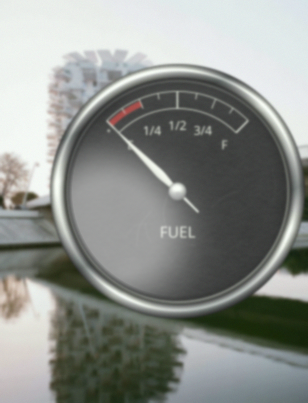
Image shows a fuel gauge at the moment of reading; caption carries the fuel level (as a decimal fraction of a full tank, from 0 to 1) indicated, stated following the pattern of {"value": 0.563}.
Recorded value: {"value": 0}
